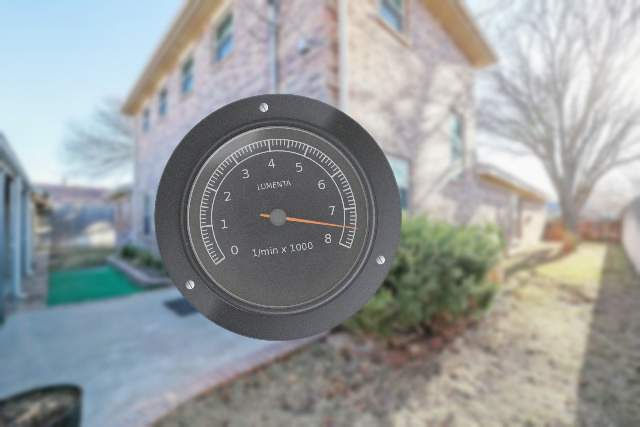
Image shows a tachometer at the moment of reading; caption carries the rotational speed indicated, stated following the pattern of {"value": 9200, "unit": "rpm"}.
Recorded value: {"value": 7500, "unit": "rpm"}
